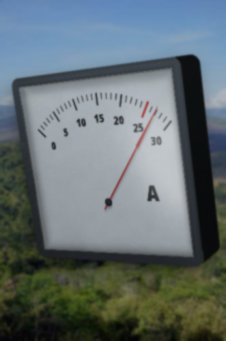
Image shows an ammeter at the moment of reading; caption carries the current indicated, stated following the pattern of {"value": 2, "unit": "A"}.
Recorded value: {"value": 27, "unit": "A"}
